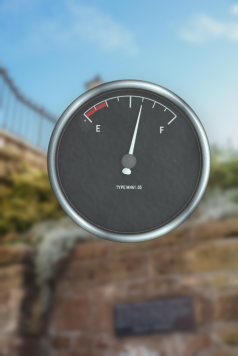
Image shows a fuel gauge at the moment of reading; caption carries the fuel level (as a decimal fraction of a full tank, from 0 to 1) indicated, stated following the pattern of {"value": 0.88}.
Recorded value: {"value": 0.625}
